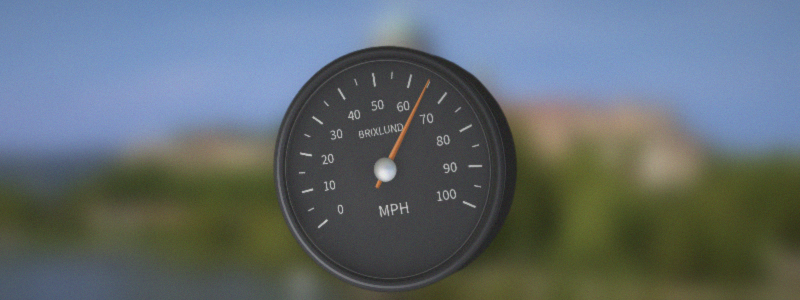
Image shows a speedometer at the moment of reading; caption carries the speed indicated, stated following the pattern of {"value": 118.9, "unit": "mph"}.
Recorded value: {"value": 65, "unit": "mph"}
